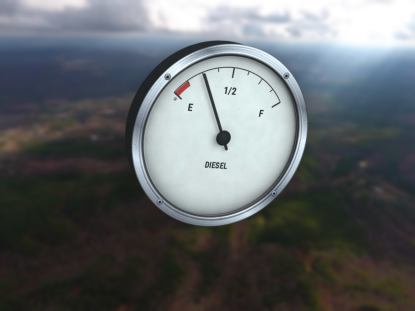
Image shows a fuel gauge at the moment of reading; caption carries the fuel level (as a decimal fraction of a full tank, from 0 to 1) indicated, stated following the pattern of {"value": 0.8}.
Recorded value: {"value": 0.25}
